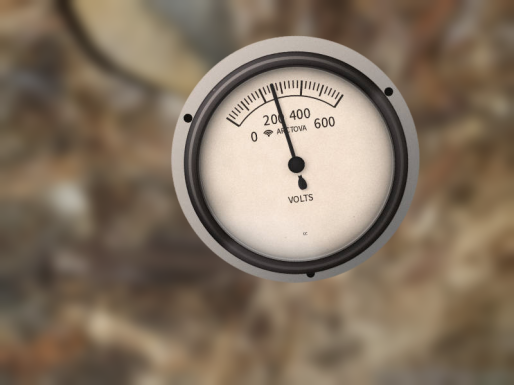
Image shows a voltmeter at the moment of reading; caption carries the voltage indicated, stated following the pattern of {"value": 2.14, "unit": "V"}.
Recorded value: {"value": 260, "unit": "V"}
